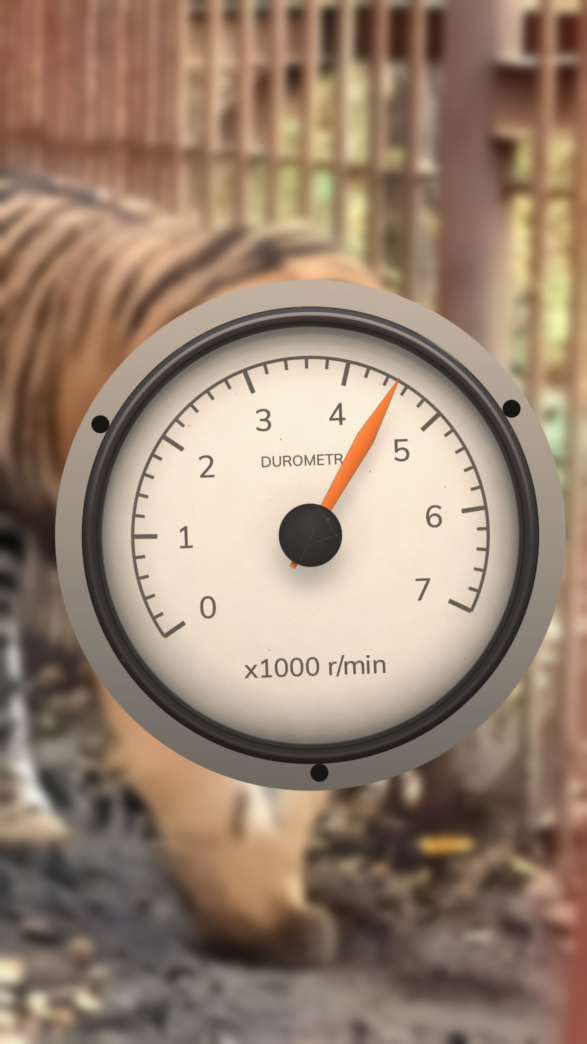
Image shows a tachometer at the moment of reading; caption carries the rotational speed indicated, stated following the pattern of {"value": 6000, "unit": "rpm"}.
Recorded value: {"value": 4500, "unit": "rpm"}
